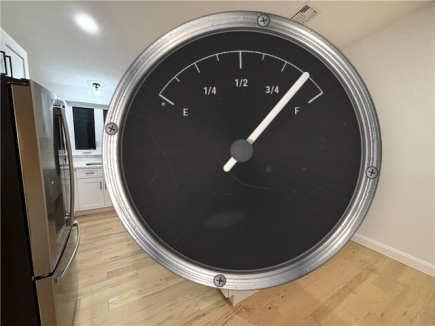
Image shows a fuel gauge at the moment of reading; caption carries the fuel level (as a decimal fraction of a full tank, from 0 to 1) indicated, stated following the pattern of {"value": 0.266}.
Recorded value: {"value": 0.875}
